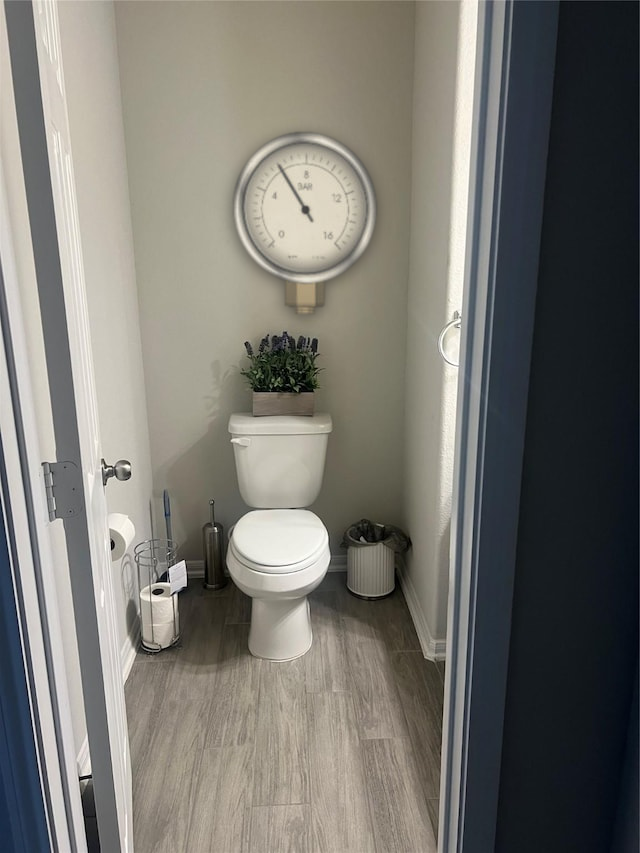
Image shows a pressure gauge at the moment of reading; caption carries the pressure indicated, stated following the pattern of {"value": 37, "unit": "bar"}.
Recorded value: {"value": 6, "unit": "bar"}
